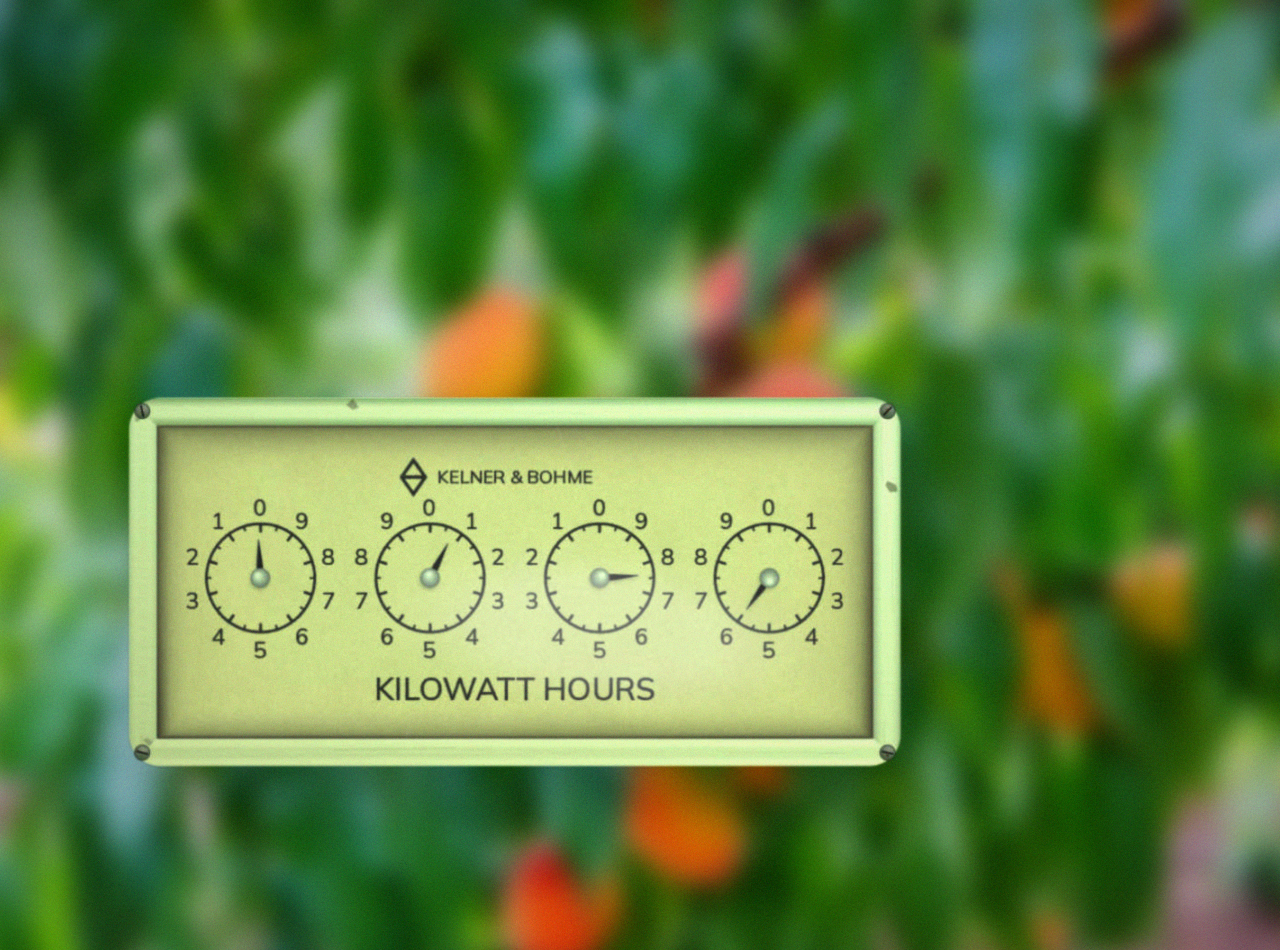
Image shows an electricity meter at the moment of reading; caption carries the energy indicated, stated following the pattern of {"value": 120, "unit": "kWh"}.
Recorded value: {"value": 76, "unit": "kWh"}
